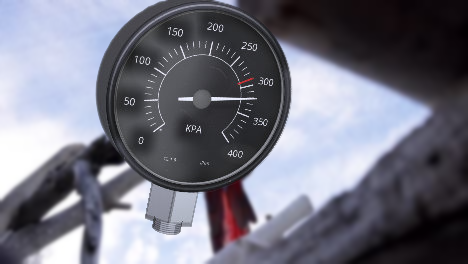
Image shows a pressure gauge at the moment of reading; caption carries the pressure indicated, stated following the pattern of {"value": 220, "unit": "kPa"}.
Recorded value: {"value": 320, "unit": "kPa"}
